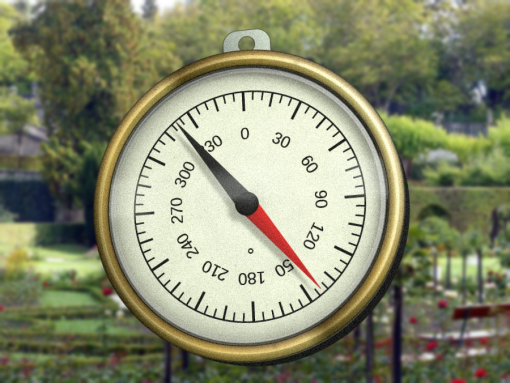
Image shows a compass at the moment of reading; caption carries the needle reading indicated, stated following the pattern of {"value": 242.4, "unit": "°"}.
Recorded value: {"value": 142.5, "unit": "°"}
